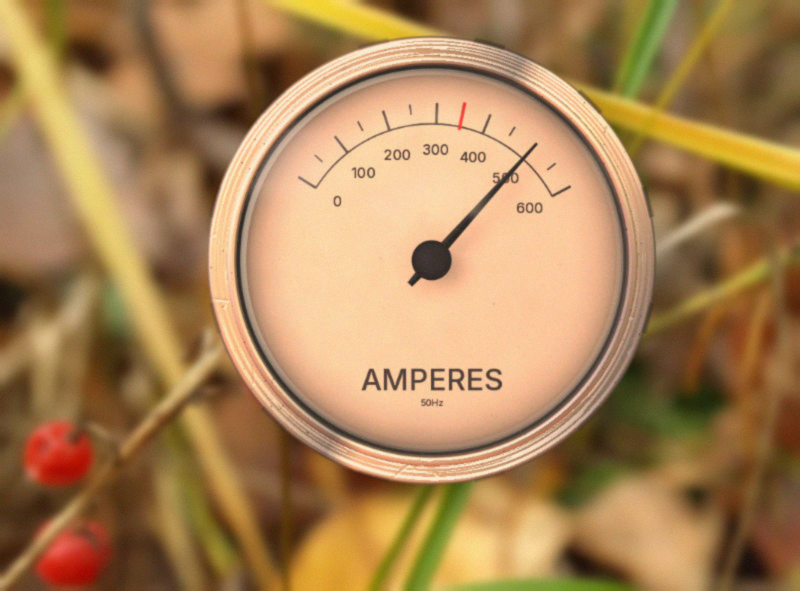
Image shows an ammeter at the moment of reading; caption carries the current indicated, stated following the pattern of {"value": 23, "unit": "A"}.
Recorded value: {"value": 500, "unit": "A"}
